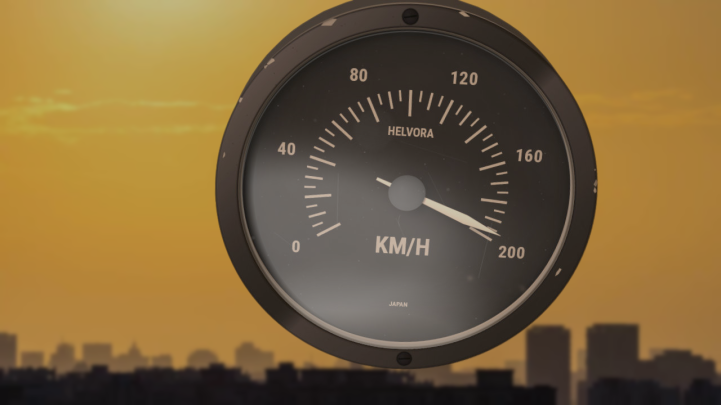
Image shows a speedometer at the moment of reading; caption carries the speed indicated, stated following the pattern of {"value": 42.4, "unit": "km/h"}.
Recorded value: {"value": 195, "unit": "km/h"}
